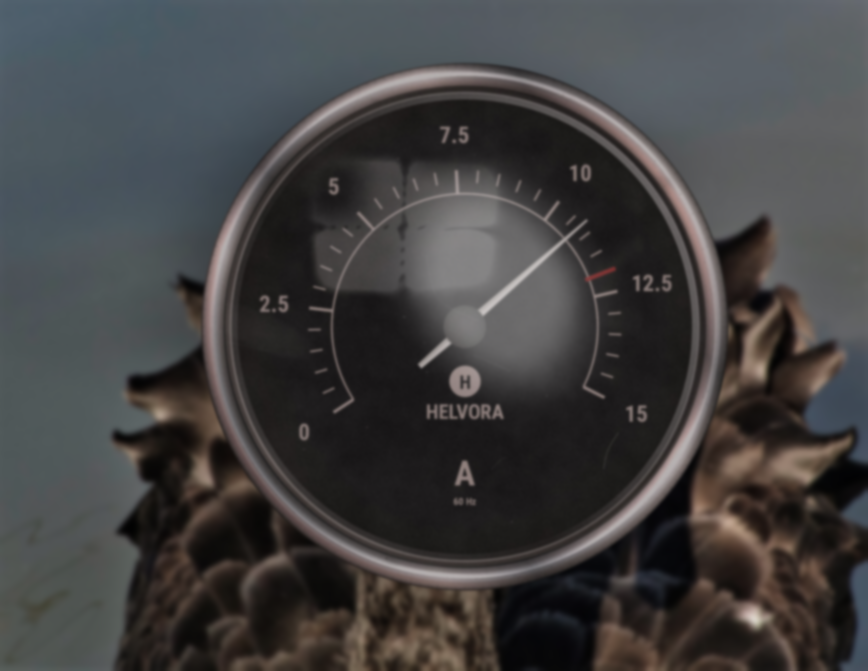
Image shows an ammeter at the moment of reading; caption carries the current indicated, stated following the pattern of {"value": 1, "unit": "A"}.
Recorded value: {"value": 10.75, "unit": "A"}
